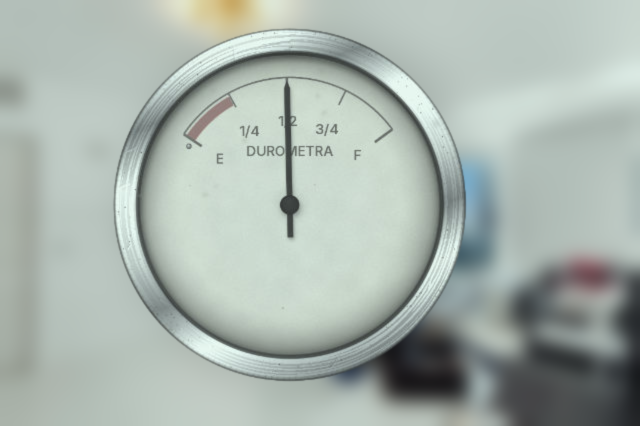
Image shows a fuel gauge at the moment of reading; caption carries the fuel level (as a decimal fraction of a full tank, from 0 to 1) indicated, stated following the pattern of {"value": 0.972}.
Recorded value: {"value": 0.5}
